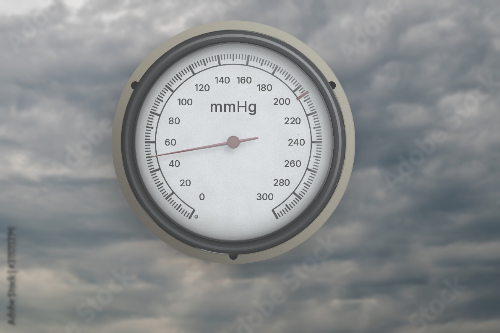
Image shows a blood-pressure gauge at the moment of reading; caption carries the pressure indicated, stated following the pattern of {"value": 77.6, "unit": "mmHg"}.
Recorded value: {"value": 50, "unit": "mmHg"}
